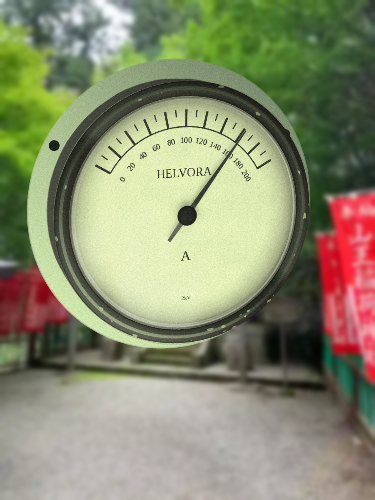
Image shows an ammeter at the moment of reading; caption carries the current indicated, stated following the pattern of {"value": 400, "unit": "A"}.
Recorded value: {"value": 160, "unit": "A"}
